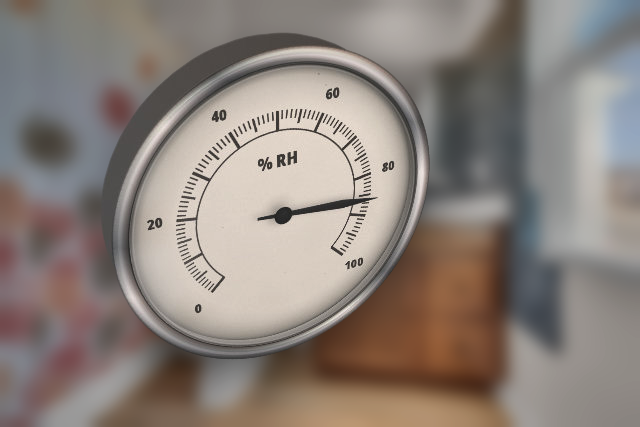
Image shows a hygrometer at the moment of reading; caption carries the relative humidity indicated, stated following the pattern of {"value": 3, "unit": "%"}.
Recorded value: {"value": 85, "unit": "%"}
